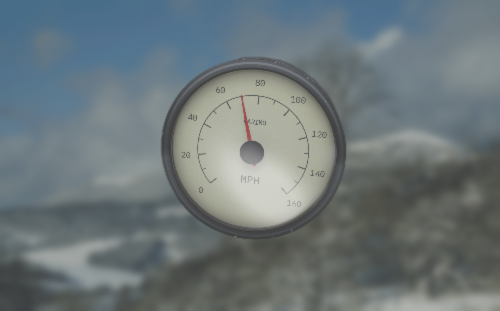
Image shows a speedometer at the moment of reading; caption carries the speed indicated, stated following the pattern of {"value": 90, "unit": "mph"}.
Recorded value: {"value": 70, "unit": "mph"}
